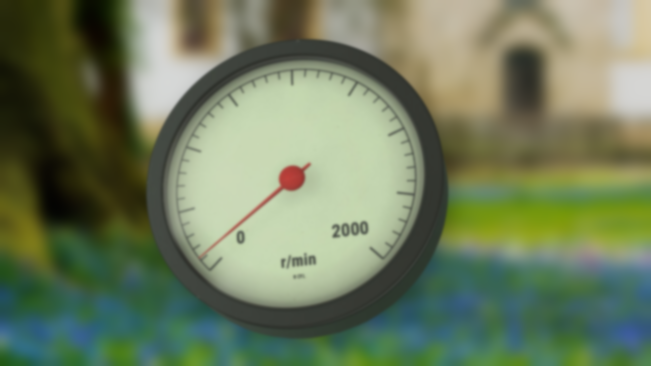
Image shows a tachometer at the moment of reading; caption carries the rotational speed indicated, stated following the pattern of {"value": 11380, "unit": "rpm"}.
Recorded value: {"value": 50, "unit": "rpm"}
